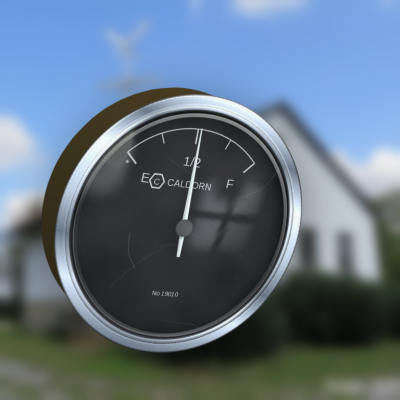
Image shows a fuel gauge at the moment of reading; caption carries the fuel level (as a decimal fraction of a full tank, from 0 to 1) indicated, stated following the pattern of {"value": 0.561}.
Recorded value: {"value": 0.5}
